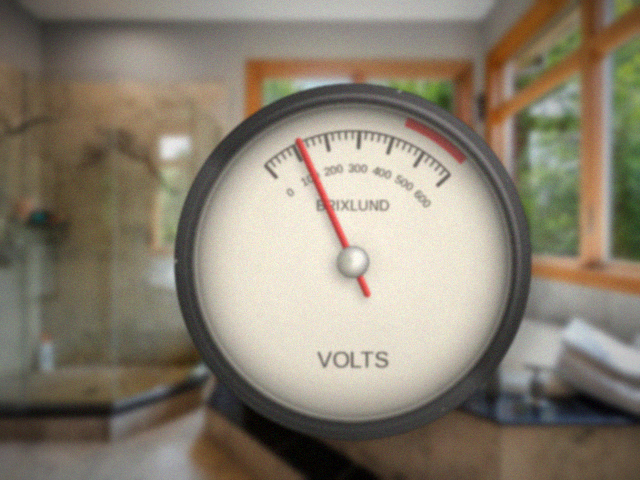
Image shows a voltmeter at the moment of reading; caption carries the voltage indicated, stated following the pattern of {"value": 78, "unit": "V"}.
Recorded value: {"value": 120, "unit": "V"}
